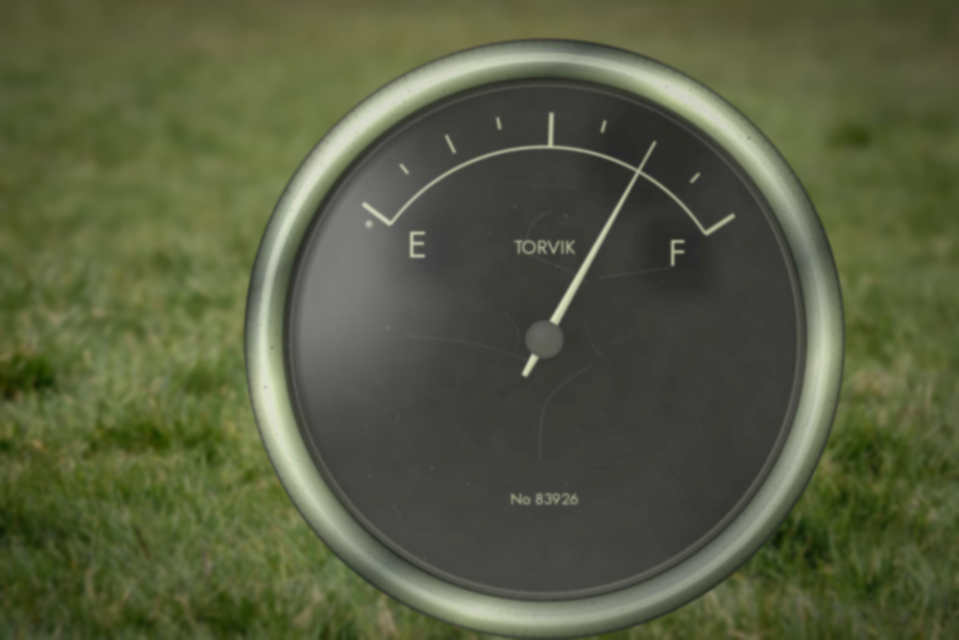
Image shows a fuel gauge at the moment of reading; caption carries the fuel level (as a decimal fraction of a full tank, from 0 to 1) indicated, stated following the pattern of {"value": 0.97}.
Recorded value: {"value": 0.75}
